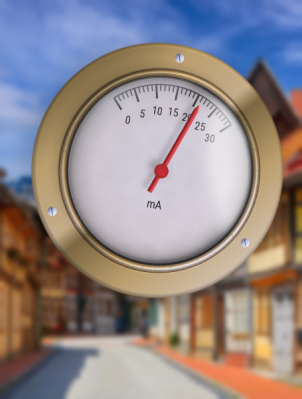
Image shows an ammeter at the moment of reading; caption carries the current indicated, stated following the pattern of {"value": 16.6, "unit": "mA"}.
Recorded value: {"value": 21, "unit": "mA"}
